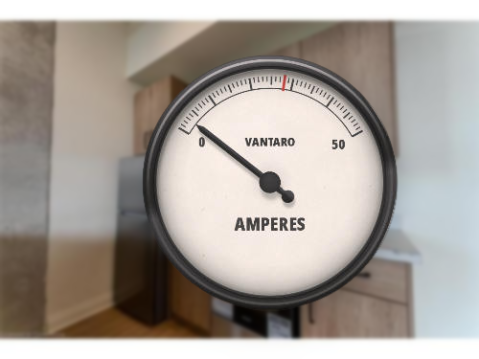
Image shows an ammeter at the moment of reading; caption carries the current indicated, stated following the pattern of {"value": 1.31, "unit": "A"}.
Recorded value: {"value": 3, "unit": "A"}
